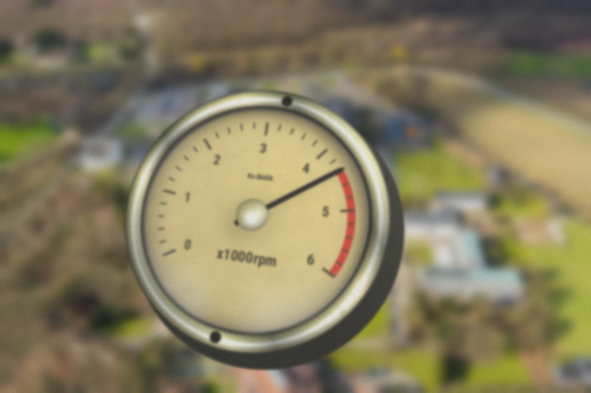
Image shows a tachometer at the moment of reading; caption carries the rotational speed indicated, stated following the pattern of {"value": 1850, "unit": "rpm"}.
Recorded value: {"value": 4400, "unit": "rpm"}
